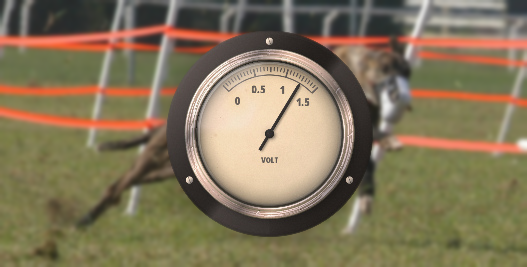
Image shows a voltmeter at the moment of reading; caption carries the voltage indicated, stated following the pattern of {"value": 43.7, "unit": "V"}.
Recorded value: {"value": 1.25, "unit": "V"}
